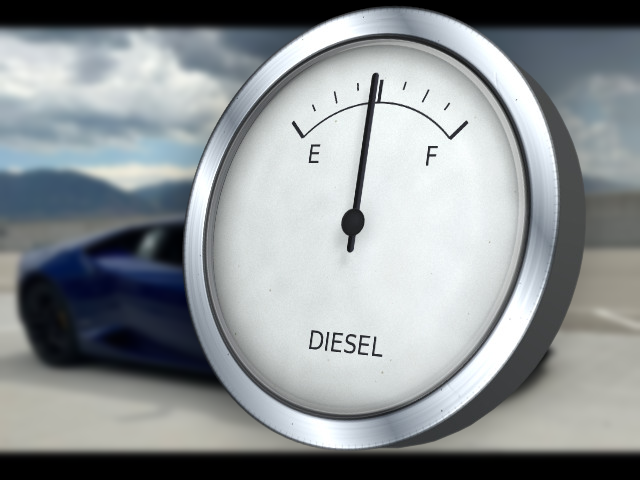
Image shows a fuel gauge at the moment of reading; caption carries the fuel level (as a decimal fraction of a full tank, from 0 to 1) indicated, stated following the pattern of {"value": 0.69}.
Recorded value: {"value": 0.5}
